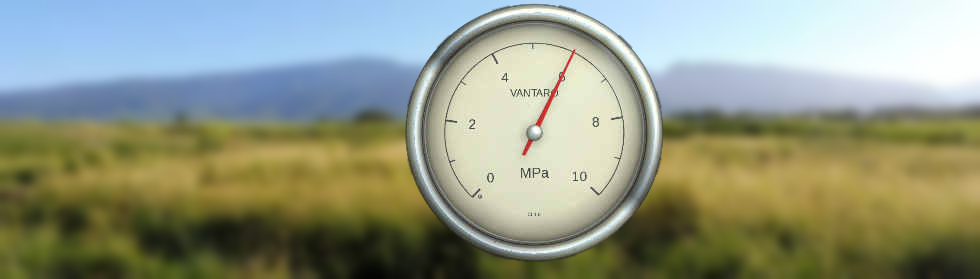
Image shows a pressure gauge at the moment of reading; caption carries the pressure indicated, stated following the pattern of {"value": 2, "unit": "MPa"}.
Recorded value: {"value": 6, "unit": "MPa"}
